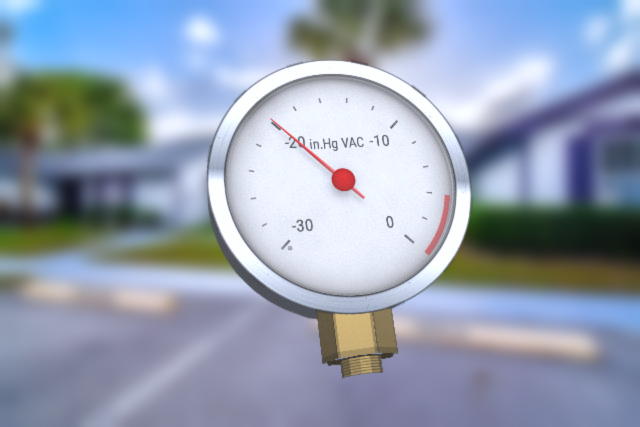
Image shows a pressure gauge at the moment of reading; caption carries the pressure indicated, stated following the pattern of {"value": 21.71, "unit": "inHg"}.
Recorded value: {"value": -20, "unit": "inHg"}
